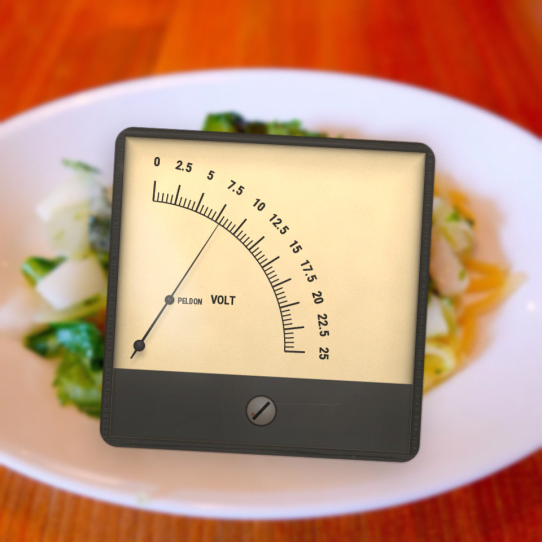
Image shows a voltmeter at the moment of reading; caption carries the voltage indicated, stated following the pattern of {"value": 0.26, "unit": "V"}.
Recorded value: {"value": 8, "unit": "V"}
